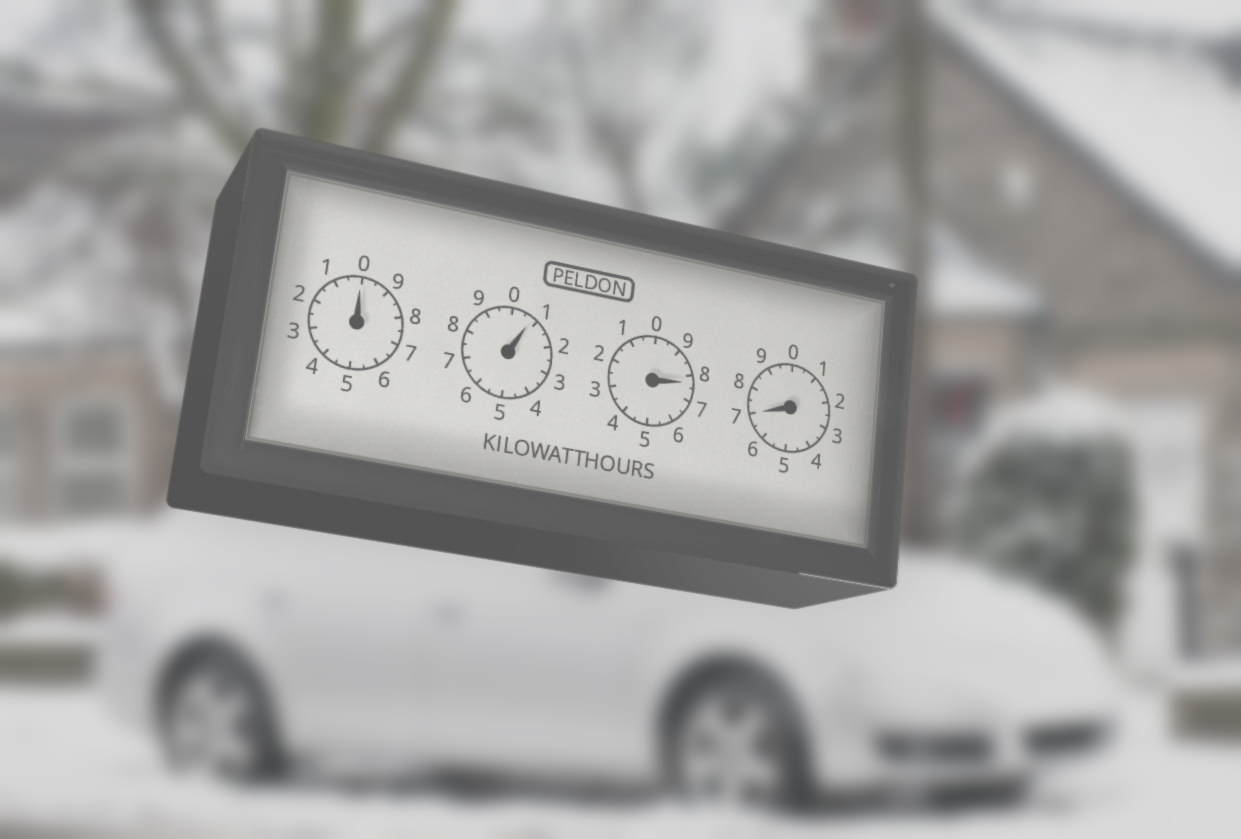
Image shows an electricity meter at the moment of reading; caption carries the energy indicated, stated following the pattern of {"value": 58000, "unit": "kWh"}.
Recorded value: {"value": 77, "unit": "kWh"}
